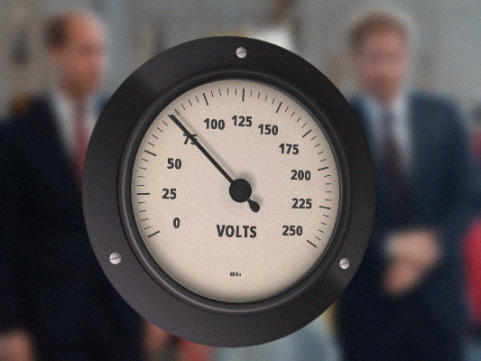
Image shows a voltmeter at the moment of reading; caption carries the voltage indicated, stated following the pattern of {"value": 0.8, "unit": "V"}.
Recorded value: {"value": 75, "unit": "V"}
